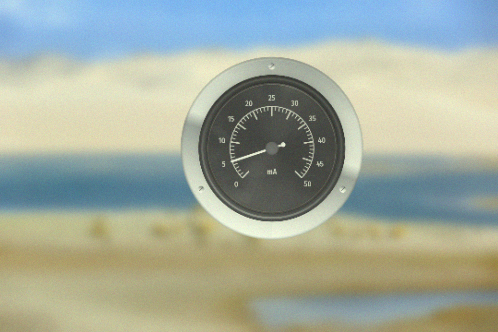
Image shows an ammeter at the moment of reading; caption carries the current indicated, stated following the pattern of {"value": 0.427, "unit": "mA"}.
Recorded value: {"value": 5, "unit": "mA"}
